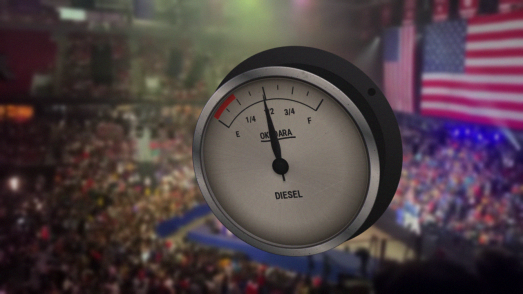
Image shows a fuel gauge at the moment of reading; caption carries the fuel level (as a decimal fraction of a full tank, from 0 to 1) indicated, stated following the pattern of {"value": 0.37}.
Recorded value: {"value": 0.5}
